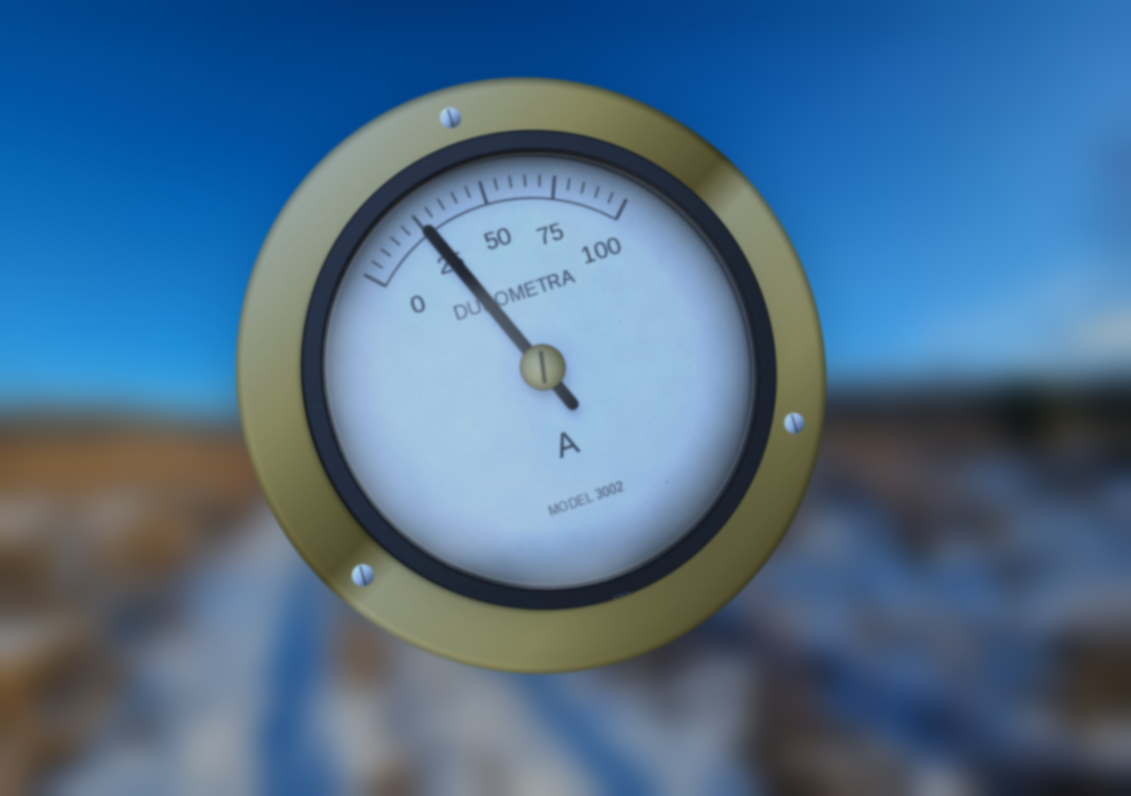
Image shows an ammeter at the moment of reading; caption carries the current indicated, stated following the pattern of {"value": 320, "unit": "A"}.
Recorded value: {"value": 25, "unit": "A"}
